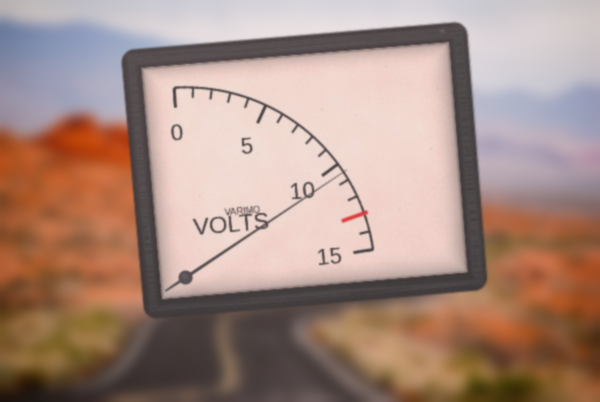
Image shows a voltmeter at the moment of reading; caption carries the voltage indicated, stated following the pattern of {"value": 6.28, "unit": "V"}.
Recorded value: {"value": 10.5, "unit": "V"}
